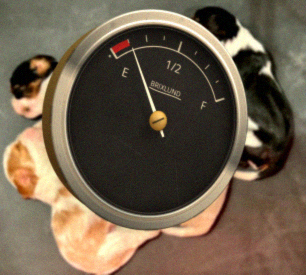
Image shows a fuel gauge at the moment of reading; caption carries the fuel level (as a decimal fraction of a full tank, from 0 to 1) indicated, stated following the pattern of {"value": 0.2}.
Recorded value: {"value": 0.125}
